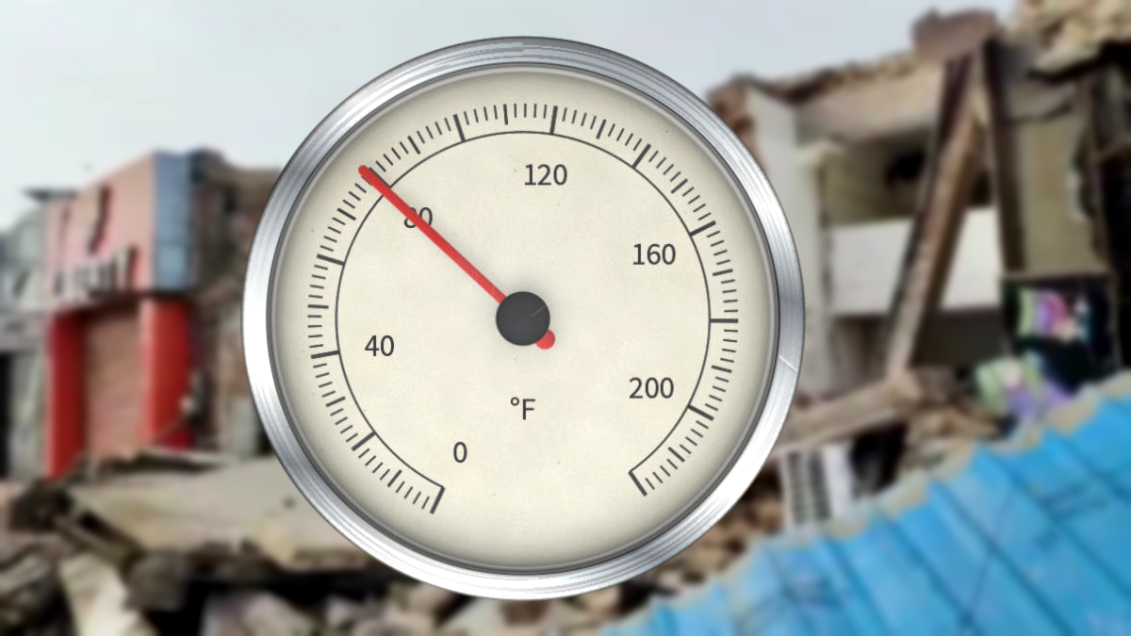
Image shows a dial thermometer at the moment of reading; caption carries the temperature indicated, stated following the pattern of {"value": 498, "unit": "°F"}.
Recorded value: {"value": 79, "unit": "°F"}
